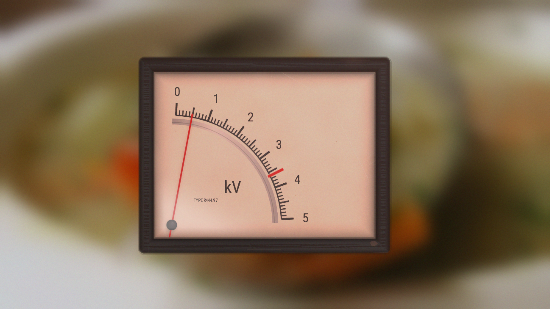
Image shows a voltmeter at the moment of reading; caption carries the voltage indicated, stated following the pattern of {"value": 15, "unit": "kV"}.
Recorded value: {"value": 0.5, "unit": "kV"}
